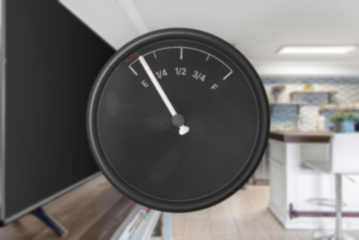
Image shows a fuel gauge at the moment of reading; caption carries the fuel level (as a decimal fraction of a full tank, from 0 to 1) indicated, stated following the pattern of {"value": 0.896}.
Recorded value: {"value": 0.125}
